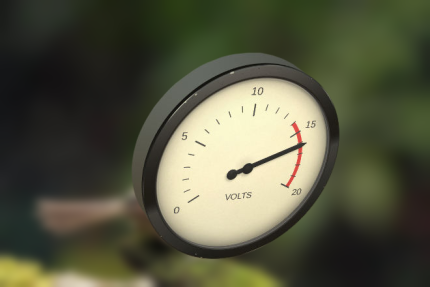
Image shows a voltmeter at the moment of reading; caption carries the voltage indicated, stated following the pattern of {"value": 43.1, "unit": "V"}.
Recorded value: {"value": 16, "unit": "V"}
